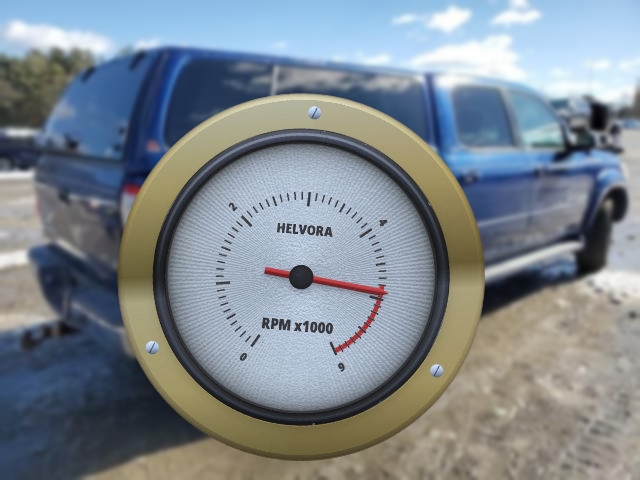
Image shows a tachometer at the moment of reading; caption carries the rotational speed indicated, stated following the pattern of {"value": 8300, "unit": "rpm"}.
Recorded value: {"value": 4900, "unit": "rpm"}
